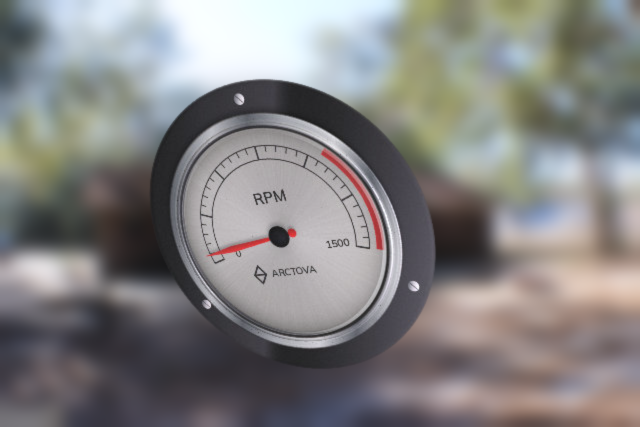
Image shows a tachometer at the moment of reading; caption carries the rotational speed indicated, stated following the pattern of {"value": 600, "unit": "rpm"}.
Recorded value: {"value": 50, "unit": "rpm"}
